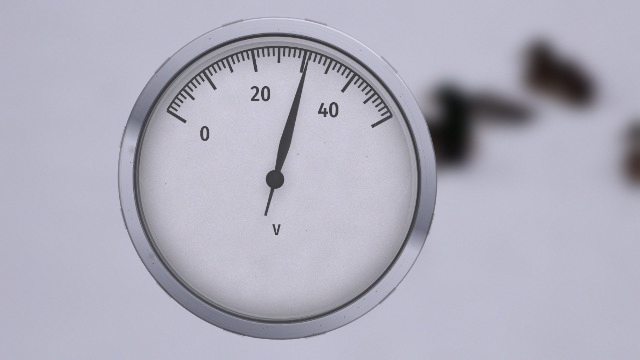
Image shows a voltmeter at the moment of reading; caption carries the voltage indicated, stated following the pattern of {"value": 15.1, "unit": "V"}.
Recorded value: {"value": 31, "unit": "V"}
